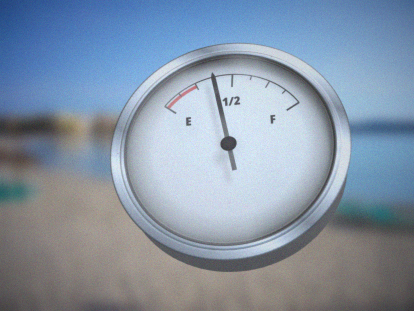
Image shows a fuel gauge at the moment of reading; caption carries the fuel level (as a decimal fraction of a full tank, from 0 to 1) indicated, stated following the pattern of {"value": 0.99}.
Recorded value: {"value": 0.375}
